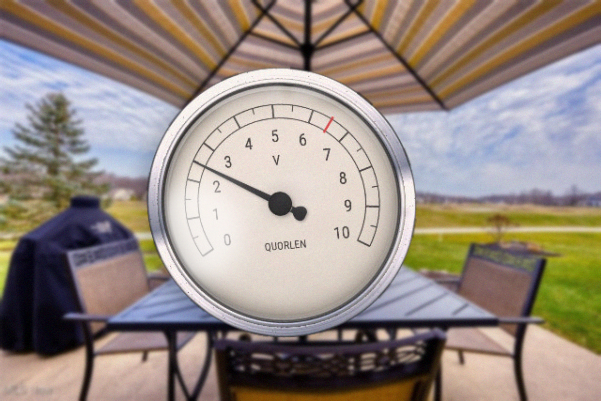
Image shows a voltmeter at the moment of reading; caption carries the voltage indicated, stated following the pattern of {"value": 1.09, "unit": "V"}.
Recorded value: {"value": 2.5, "unit": "V"}
